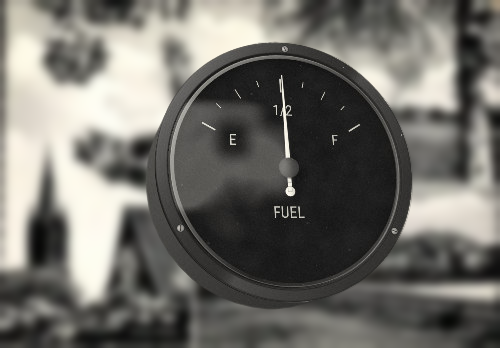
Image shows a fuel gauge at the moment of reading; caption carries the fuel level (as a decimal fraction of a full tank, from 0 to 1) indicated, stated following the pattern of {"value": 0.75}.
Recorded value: {"value": 0.5}
